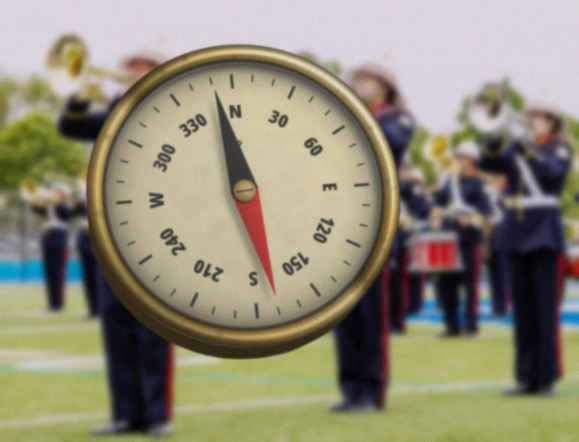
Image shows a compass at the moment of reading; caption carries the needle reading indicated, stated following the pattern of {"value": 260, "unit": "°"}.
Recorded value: {"value": 170, "unit": "°"}
